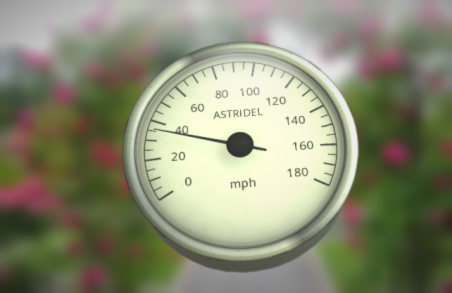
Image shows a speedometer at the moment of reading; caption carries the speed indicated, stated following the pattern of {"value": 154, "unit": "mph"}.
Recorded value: {"value": 35, "unit": "mph"}
